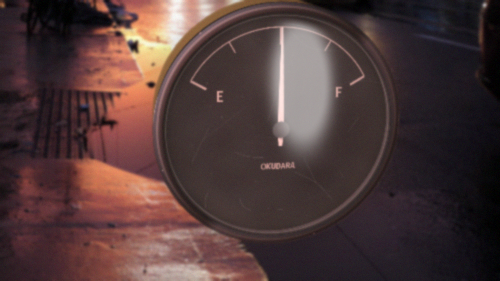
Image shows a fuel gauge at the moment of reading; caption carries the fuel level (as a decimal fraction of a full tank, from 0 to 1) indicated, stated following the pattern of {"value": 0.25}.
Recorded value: {"value": 0.5}
